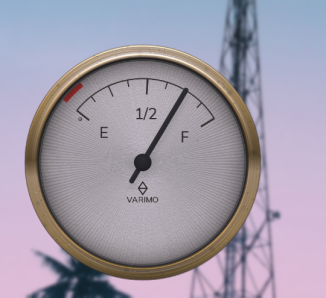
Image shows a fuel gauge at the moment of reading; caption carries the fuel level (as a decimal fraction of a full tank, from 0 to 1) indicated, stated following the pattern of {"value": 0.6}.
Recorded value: {"value": 0.75}
